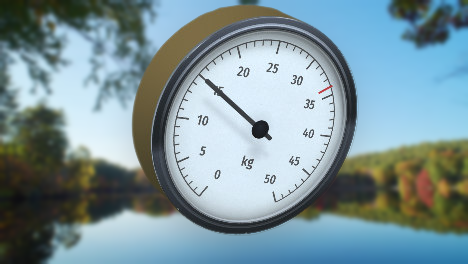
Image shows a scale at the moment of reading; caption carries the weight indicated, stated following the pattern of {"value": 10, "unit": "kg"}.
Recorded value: {"value": 15, "unit": "kg"}
